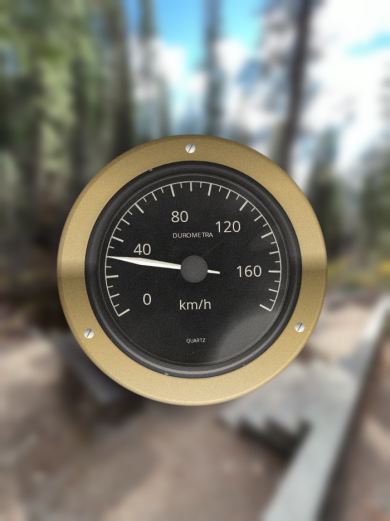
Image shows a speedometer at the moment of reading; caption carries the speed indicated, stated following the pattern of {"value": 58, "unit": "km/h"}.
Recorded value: {"value": 30, "unit": "km/h"}
